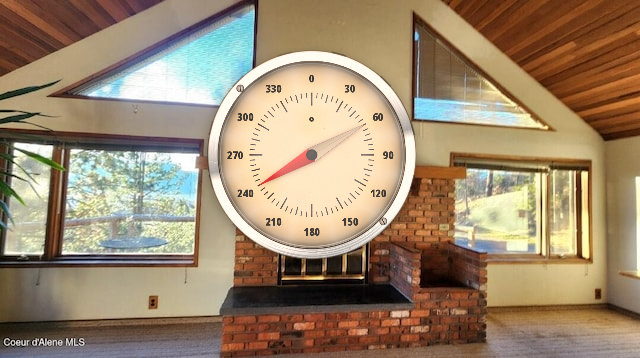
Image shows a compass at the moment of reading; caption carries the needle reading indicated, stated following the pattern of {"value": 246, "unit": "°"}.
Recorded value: {"value": 240, "unit": "°"}
